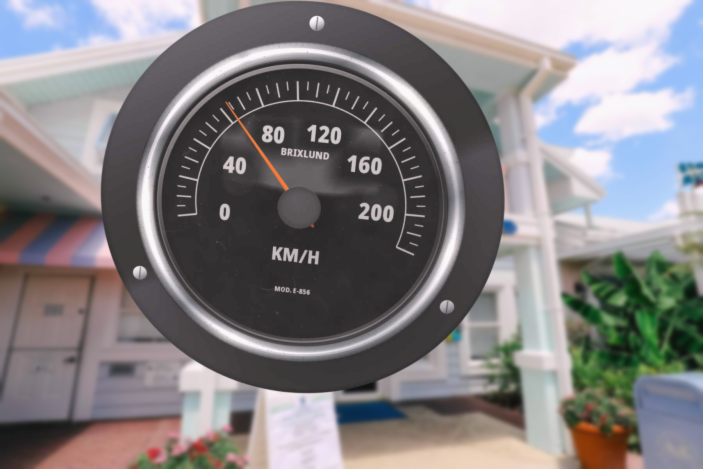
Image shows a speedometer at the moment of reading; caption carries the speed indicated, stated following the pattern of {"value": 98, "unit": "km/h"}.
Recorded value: {"value": 65, "unit": "km/h"}
